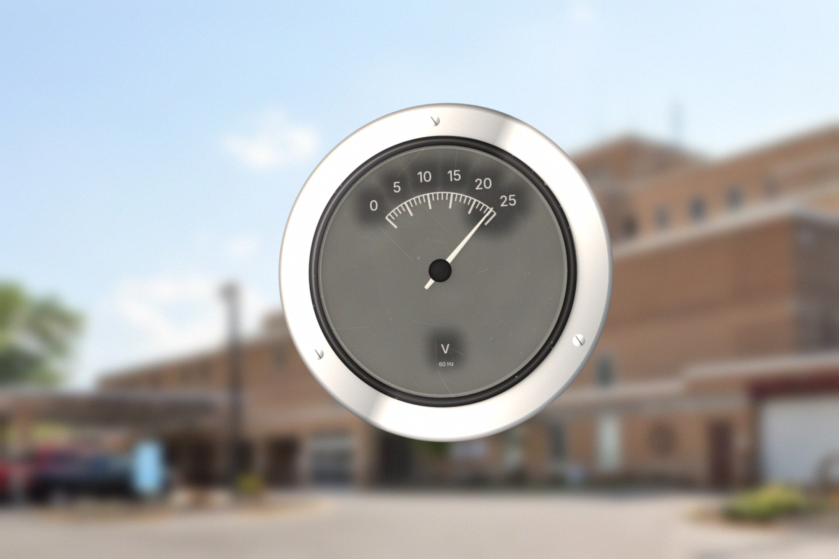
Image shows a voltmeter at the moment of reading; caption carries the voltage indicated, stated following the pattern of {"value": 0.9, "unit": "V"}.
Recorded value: {"value": 24, "unit": "V"}
